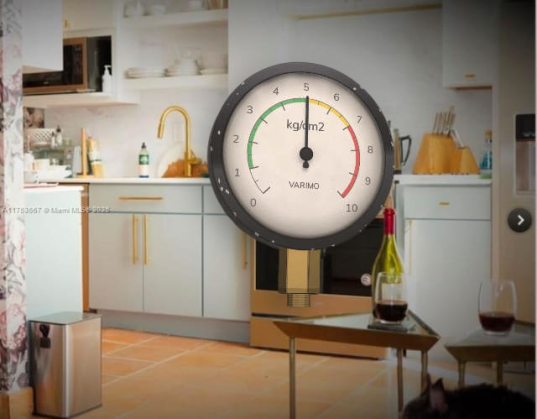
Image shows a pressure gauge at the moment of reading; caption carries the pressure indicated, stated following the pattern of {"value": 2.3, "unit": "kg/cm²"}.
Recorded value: {"value": 5, "unit": "kg/cm²"}
